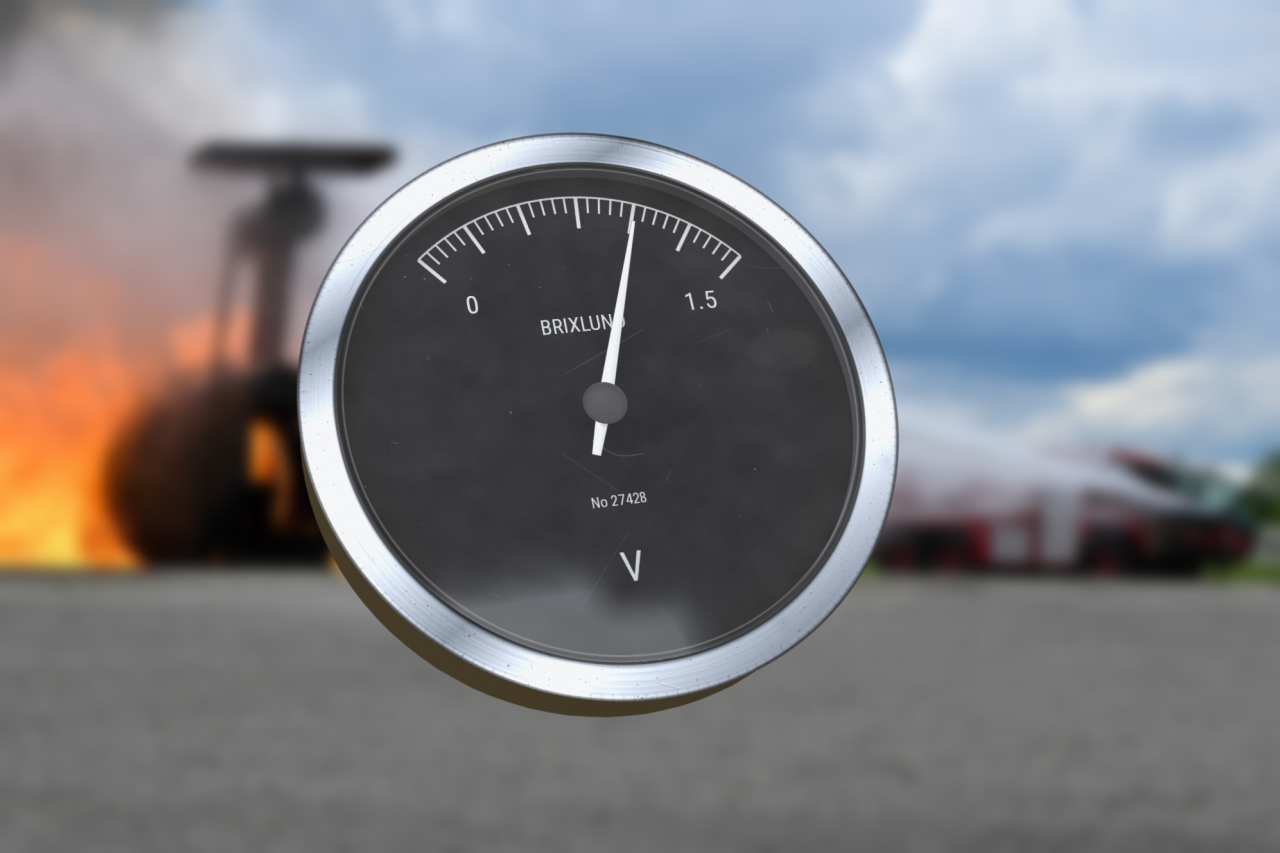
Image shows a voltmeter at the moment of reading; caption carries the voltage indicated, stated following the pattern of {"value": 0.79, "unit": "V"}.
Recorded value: {"value": 1, "unit": "V"}
